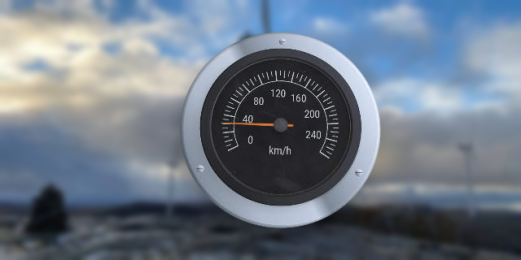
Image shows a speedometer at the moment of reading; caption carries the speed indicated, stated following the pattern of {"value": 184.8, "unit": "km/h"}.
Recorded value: {"value": 30, "unit": "km/h"}
